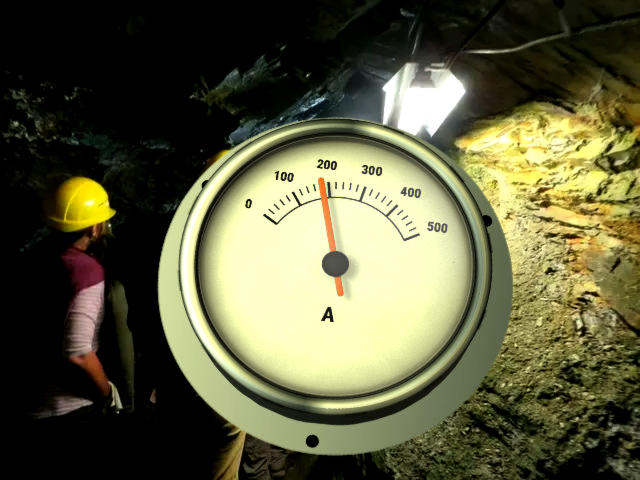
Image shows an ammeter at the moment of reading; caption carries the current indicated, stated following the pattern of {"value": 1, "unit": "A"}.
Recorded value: {"value": 180, "unit": "A"}
